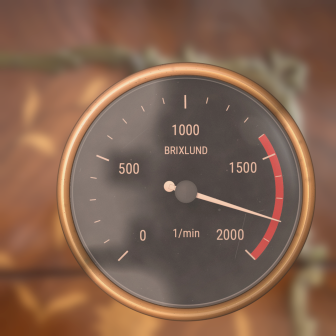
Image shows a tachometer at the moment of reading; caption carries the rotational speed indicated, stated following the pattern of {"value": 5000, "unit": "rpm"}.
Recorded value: {"value": 1800, "unit": "rpm"}
